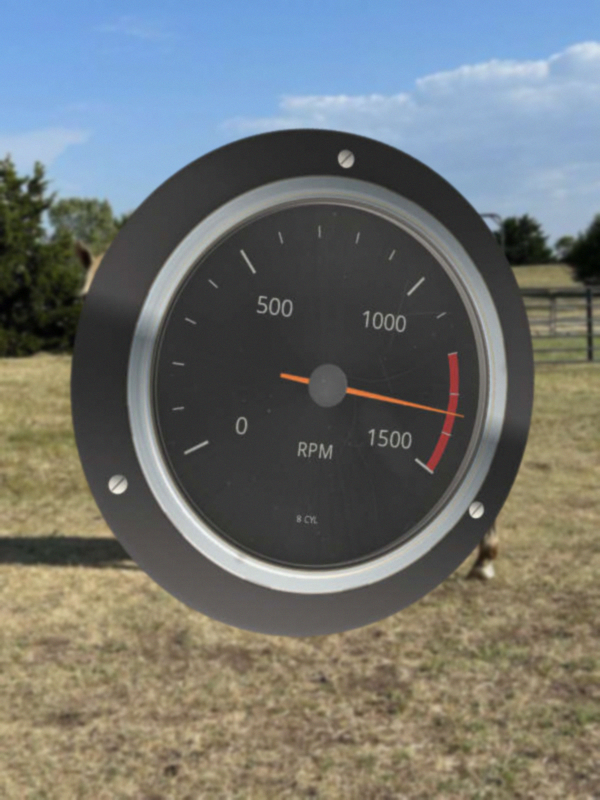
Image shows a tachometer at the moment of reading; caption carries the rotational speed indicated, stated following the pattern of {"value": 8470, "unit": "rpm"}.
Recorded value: {"value": 1350, "unit": "rpm"}
